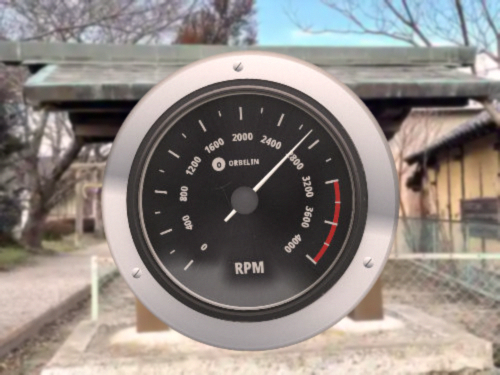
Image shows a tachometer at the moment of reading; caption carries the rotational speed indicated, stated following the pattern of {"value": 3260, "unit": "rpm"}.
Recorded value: {"value": 2700, "unit": "rpm"}
